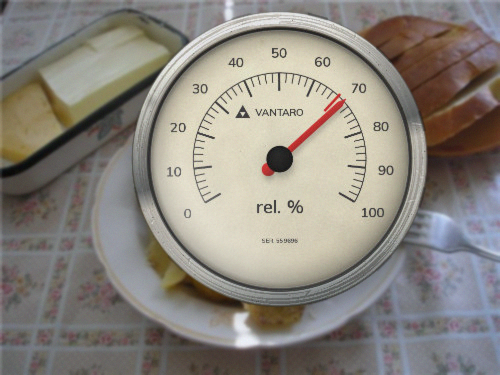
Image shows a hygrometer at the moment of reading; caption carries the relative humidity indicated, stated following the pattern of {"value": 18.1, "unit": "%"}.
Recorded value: {"value": 70, "unit": "%"}
